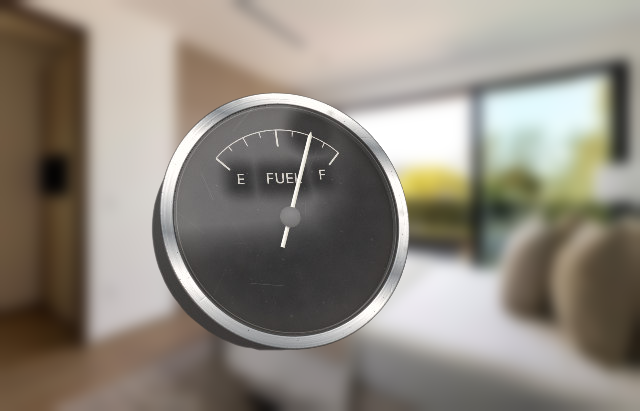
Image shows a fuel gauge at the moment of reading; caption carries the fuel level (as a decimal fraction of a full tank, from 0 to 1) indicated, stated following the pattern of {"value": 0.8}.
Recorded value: {"value": 0.75}
